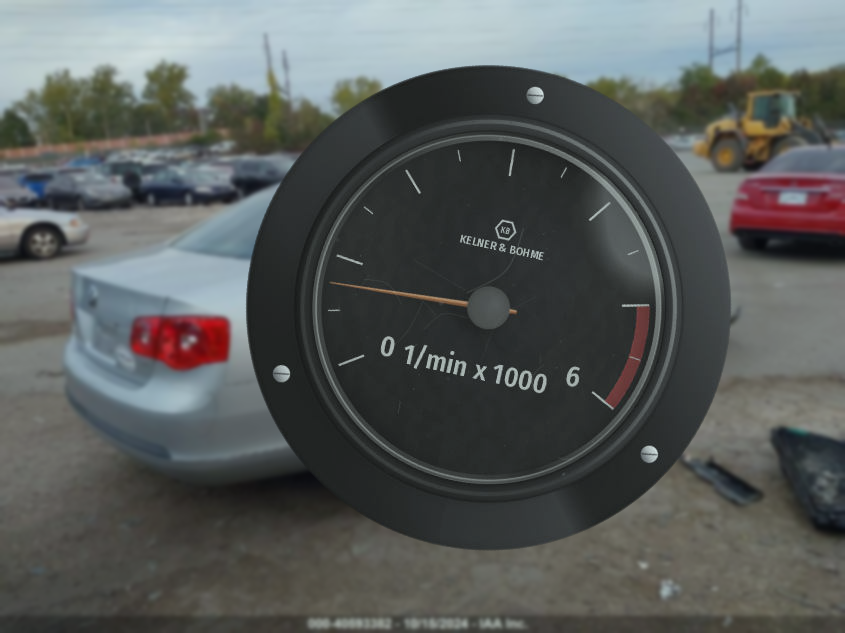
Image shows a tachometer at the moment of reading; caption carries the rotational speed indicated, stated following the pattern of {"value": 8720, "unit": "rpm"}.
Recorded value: {"value": 750, "unit": "rpm"}
